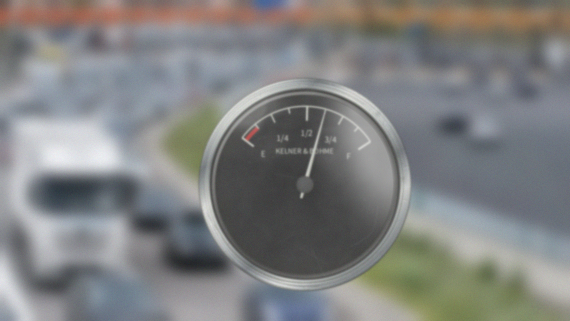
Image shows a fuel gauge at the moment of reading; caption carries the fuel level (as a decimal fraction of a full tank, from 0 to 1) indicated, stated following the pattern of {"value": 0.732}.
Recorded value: {"value": 0.625}
